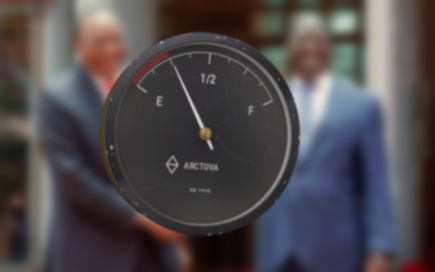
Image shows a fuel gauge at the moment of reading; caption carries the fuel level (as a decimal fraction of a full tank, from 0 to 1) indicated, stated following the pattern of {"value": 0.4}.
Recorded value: {"value": 0.25}
